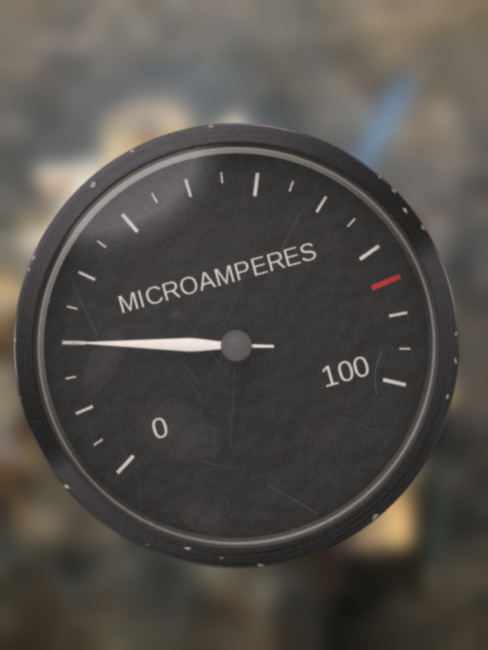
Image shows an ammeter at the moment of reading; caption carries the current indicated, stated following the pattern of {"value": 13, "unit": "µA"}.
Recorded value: {"value": 20, "unit": "µA"}
